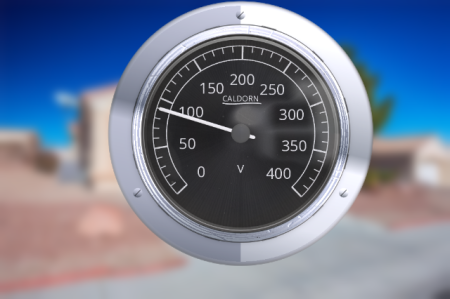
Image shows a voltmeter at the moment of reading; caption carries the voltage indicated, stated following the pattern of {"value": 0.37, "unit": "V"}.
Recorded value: {"value": 90, "unit": "V"}
